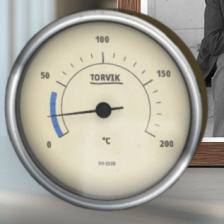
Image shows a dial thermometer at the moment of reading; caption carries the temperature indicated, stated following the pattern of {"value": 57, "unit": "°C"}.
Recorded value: {"value": 20, "unit": "°C"}
